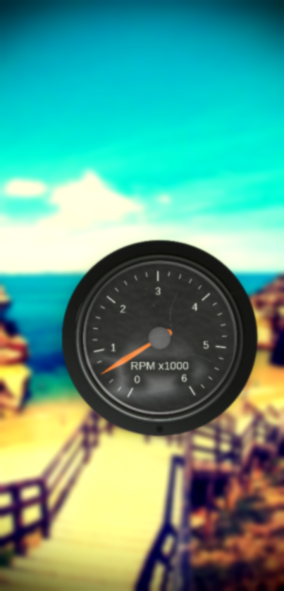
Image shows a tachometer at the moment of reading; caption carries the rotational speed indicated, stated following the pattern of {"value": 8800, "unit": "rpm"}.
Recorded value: {"value": 600, "unit": "rpm"}
